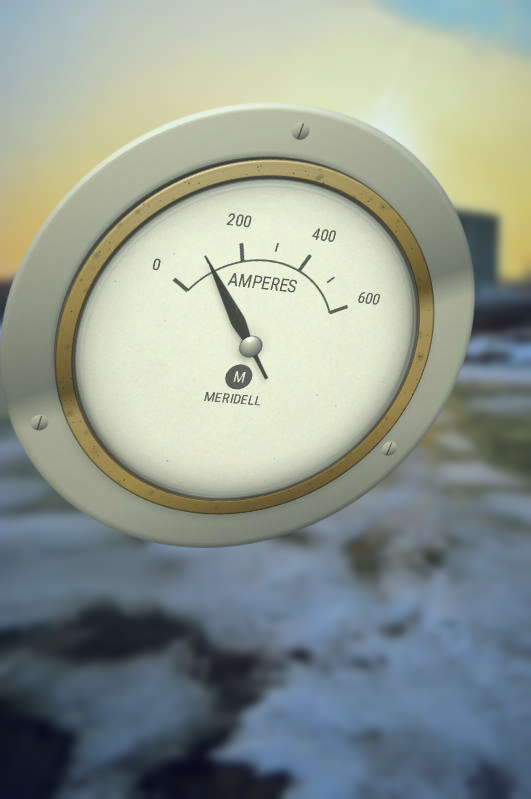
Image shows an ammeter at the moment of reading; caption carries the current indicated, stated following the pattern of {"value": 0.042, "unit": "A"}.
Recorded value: {"value": 100, "unit": "A"}
